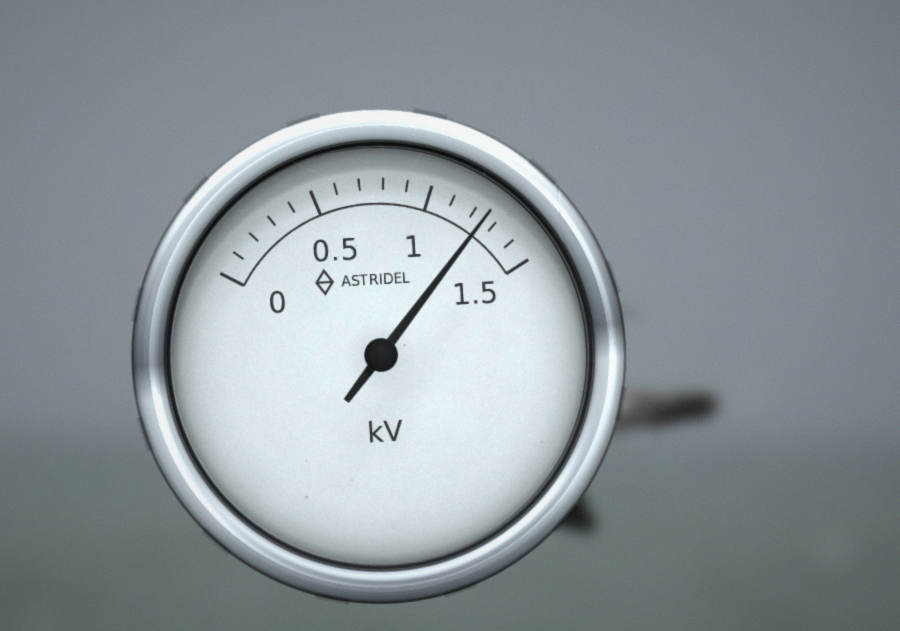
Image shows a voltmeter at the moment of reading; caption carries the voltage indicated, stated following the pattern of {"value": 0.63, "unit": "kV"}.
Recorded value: {"value": 1.25, "unit": "kV"}
